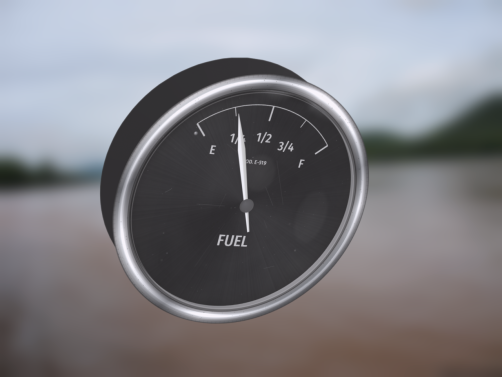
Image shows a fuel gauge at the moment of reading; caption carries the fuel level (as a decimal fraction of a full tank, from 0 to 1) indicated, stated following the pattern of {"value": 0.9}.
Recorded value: {"value": 0.25}
